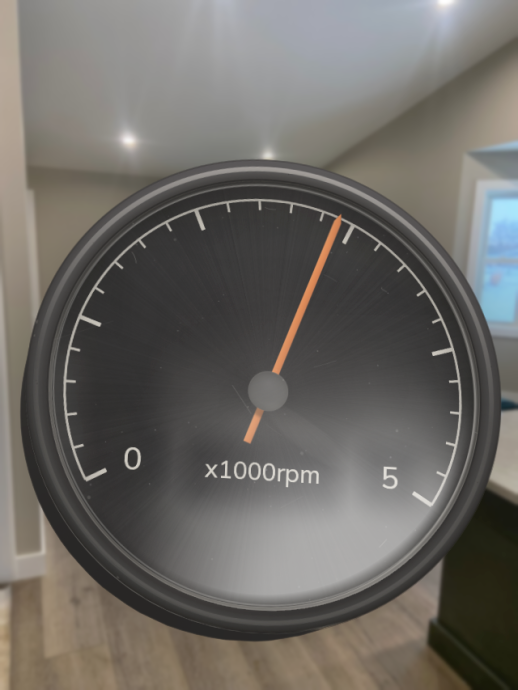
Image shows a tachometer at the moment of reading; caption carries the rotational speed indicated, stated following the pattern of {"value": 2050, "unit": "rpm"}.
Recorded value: {"value": 2900, "unit": "rpm"}
